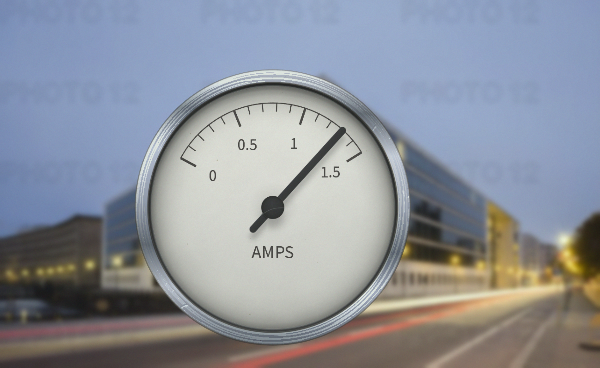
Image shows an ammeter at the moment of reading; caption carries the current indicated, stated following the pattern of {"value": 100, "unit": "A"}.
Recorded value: {"value": 1.3, "unit": "A"}
